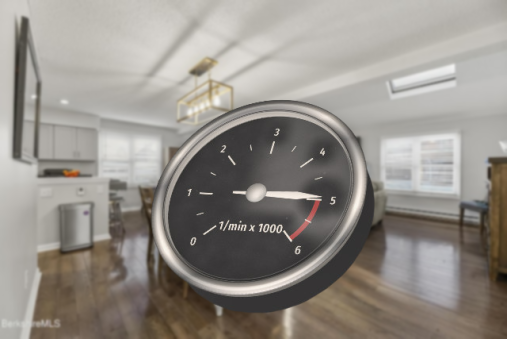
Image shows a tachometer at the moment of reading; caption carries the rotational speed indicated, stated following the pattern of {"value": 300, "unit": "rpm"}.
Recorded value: {"value": 5000, "unit": "rpm"}
